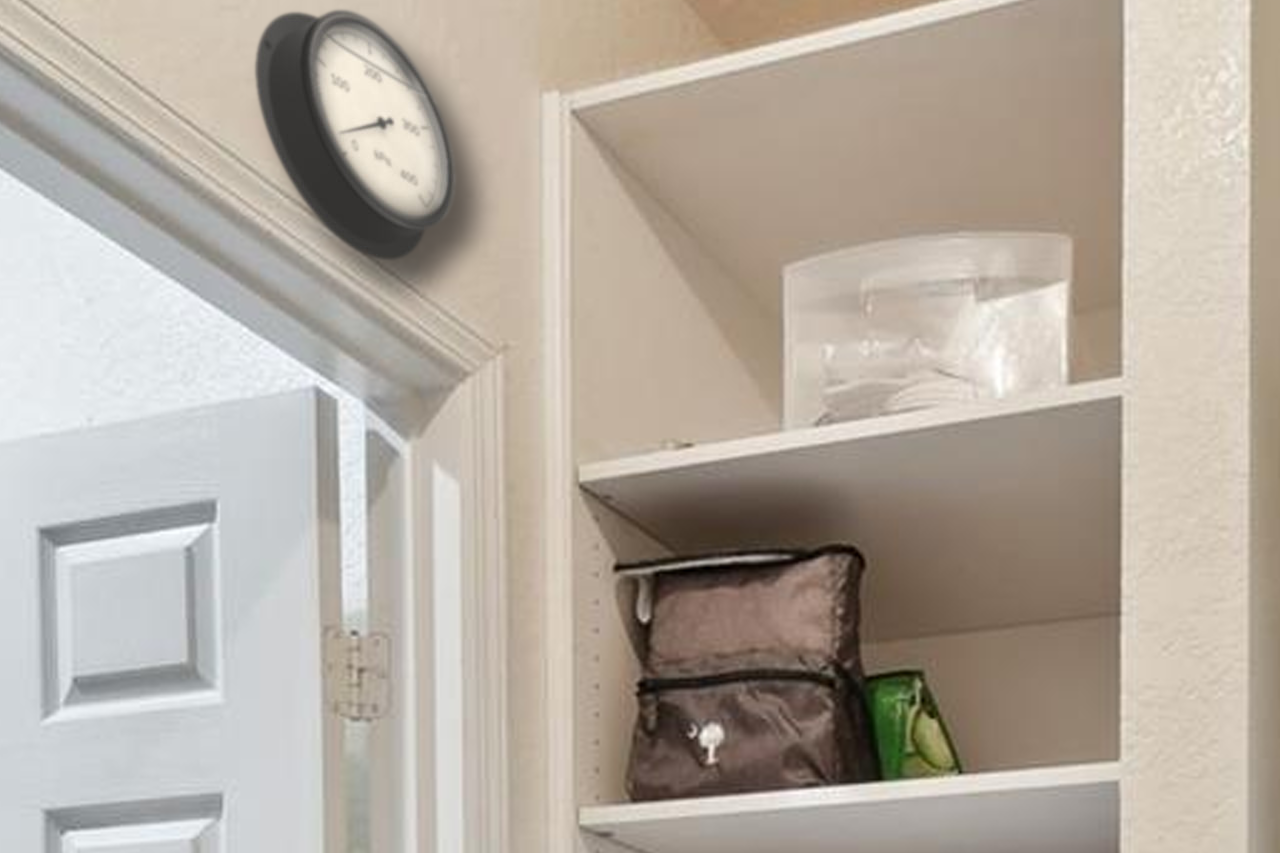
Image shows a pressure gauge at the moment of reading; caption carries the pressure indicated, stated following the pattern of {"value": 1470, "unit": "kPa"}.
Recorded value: {"value": 20, "unit": "kPa"}
